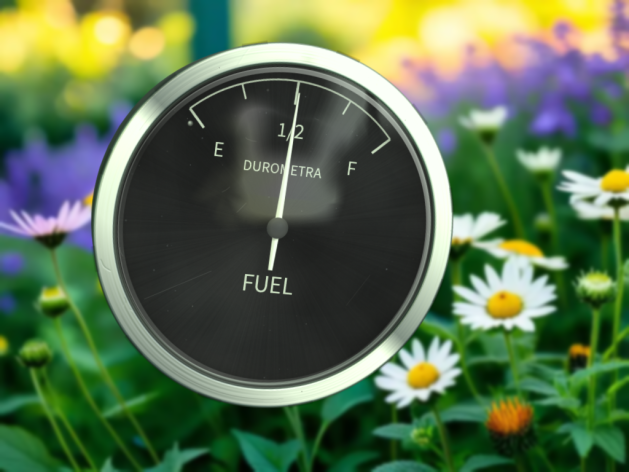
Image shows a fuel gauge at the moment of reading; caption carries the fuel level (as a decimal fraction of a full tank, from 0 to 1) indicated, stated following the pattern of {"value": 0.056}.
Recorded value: {"value": 0.5}
